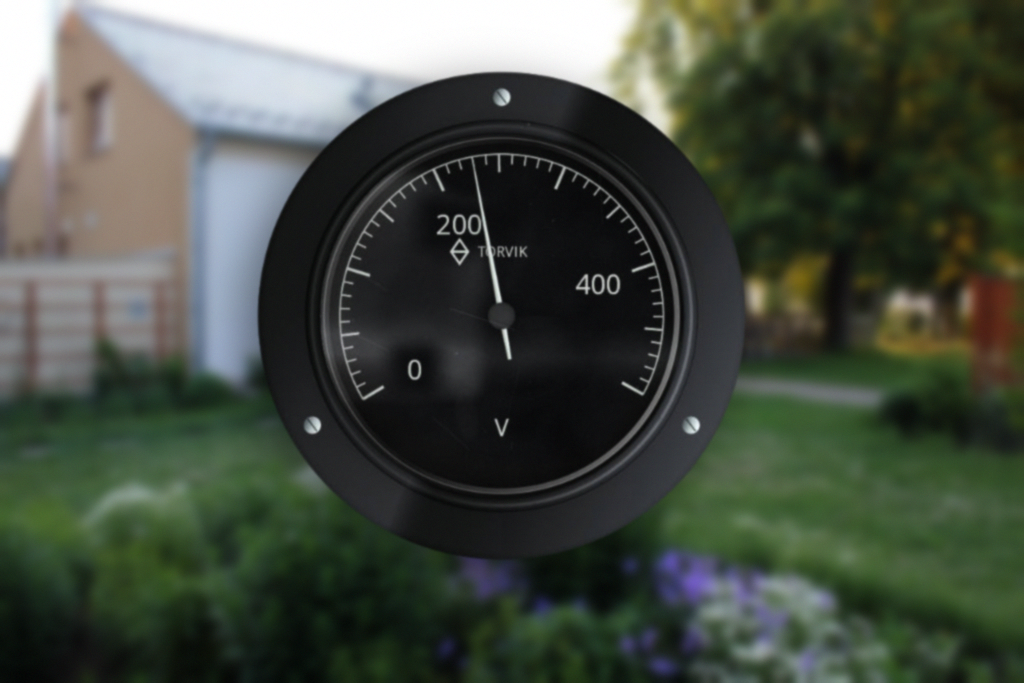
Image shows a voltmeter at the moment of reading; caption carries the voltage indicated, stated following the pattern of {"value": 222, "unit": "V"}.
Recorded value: {"value": 230, "unit": "V"}
